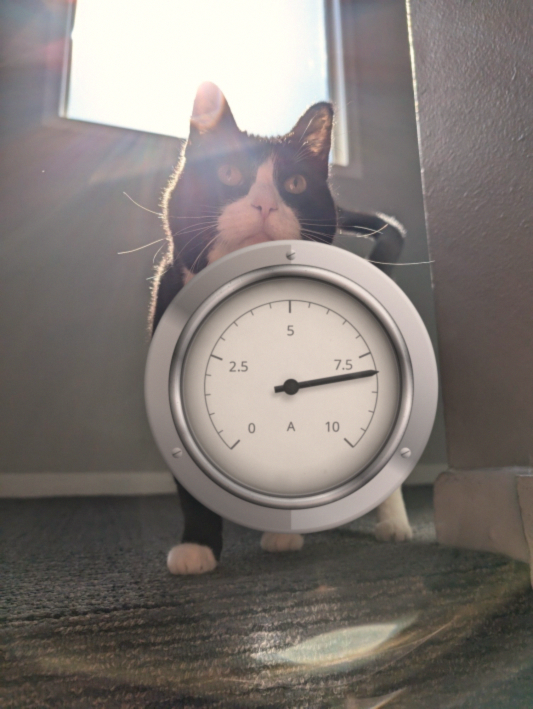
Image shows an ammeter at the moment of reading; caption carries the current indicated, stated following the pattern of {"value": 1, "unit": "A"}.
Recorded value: {"value": 8, "unit": "A"}
